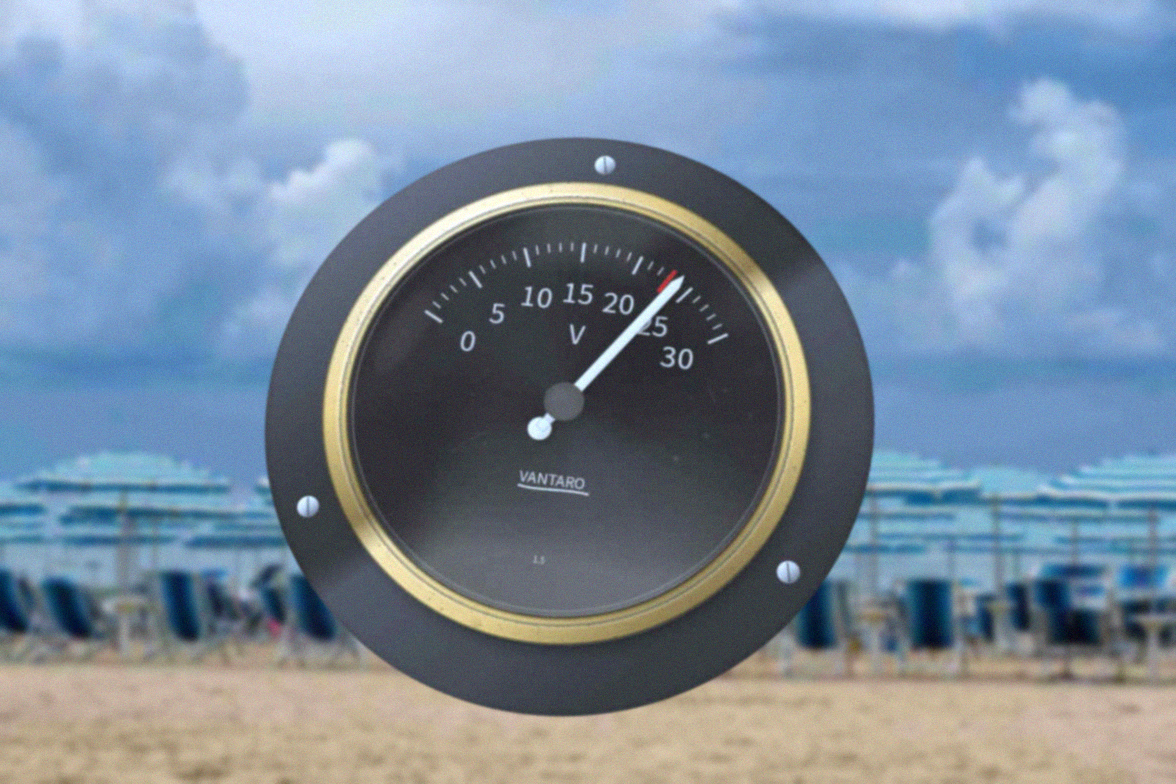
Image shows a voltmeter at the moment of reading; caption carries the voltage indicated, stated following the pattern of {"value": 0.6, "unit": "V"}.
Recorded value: {"value": 24, "unit": "V"}
